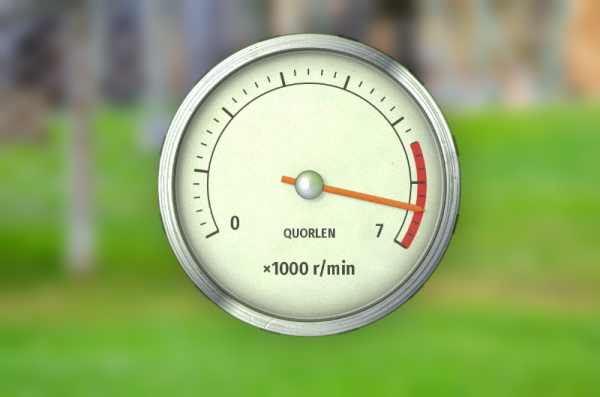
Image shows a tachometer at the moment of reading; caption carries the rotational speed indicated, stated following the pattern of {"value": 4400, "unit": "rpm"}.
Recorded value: {"value": 6400, "unit": "rpm"}
